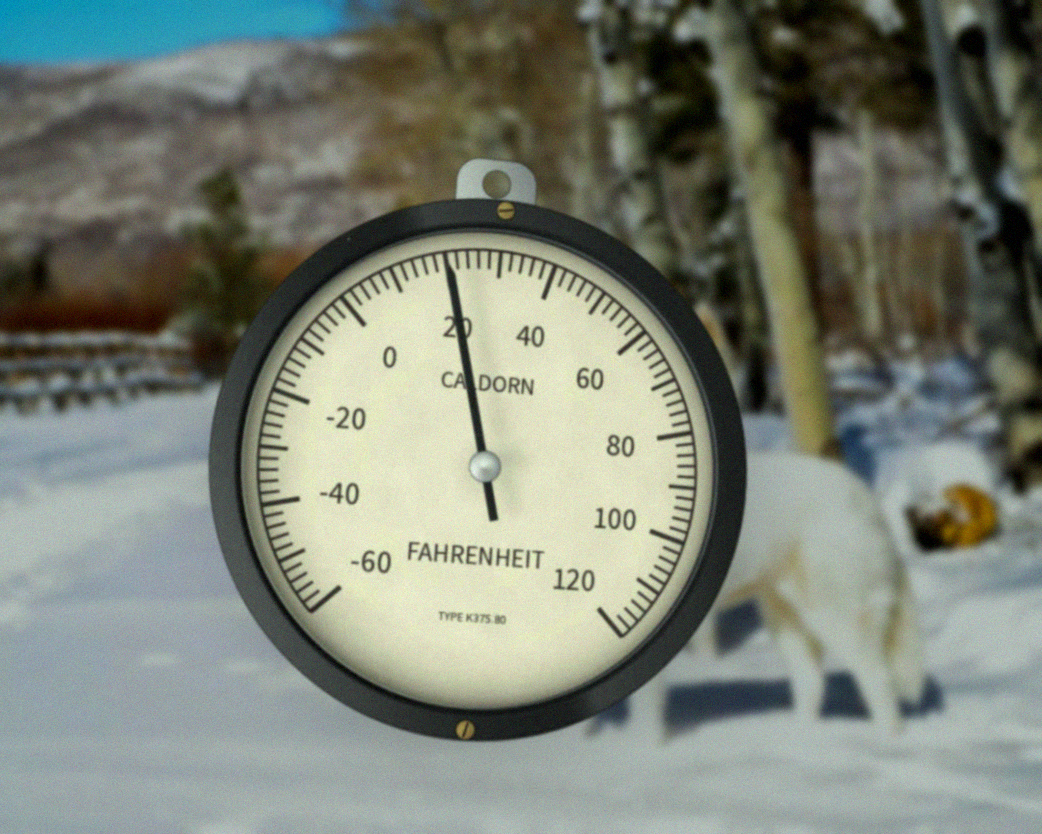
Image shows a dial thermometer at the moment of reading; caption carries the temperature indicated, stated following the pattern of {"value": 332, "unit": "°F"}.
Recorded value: {"value": 20, "unit": "°F"}
